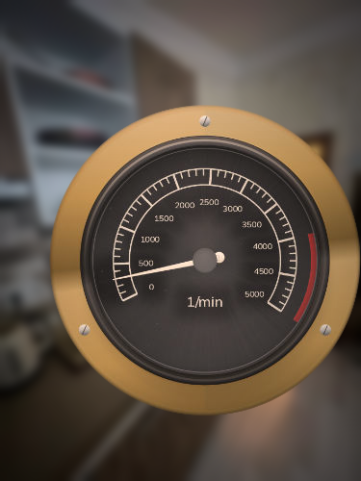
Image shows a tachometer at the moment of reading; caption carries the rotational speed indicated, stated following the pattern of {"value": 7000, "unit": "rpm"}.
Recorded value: {"value": 300, "unit": "rpm"}
